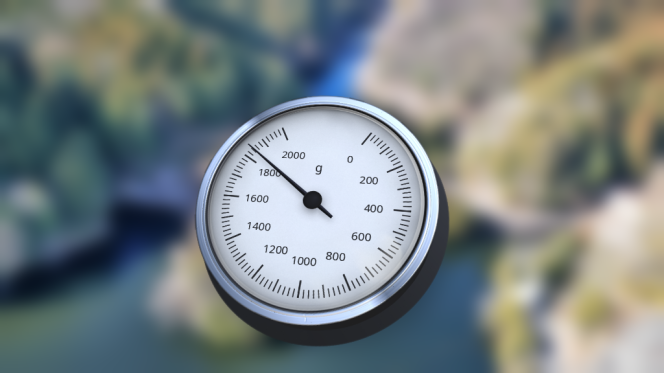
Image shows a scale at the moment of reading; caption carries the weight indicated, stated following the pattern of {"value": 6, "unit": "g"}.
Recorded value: {"value": 1840, "unit": "g"}
